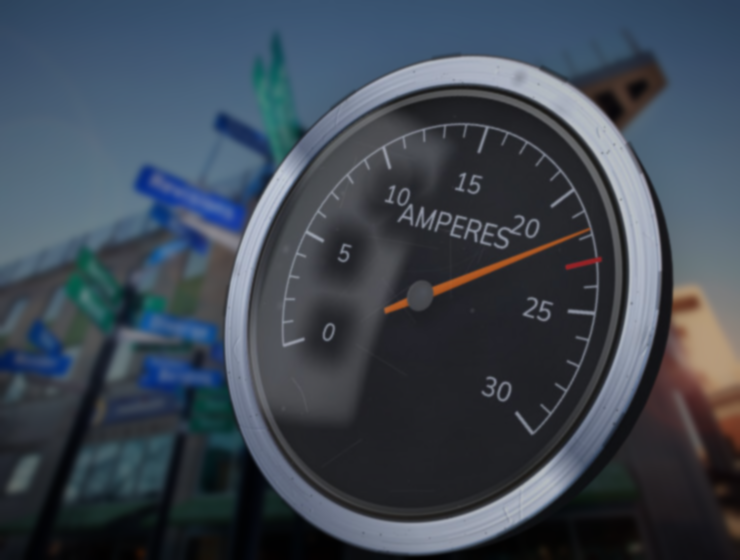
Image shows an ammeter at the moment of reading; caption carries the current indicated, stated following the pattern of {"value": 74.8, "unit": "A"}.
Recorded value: {"value": 22, "unit": "A"}
